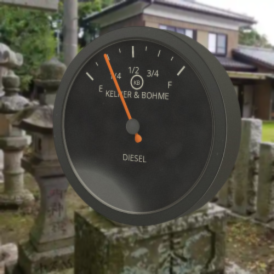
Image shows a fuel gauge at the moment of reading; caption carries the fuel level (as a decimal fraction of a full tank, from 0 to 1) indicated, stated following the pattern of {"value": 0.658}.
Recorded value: {"value": 0.25}
